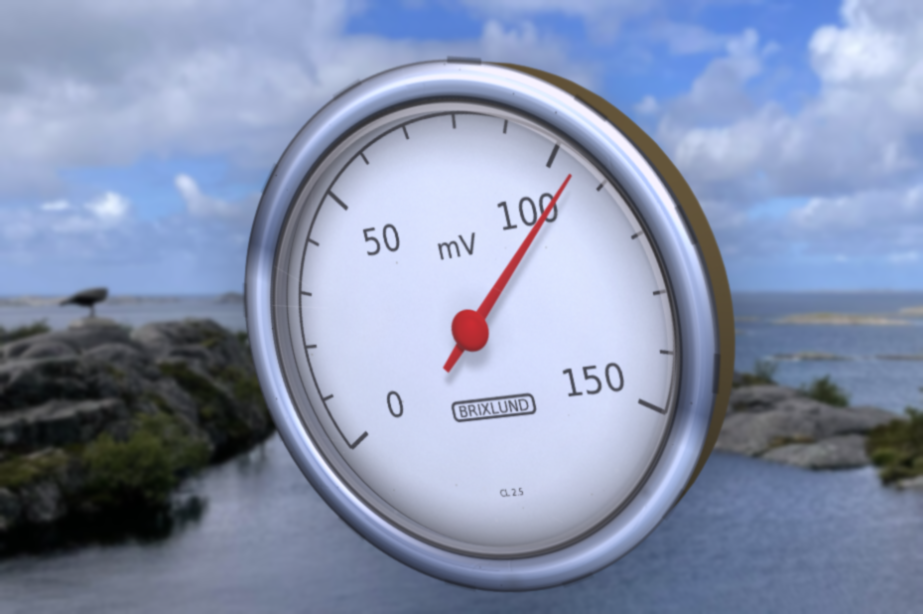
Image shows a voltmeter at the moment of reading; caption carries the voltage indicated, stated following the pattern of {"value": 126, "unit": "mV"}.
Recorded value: {"value": 105, "unit": "mV"}
